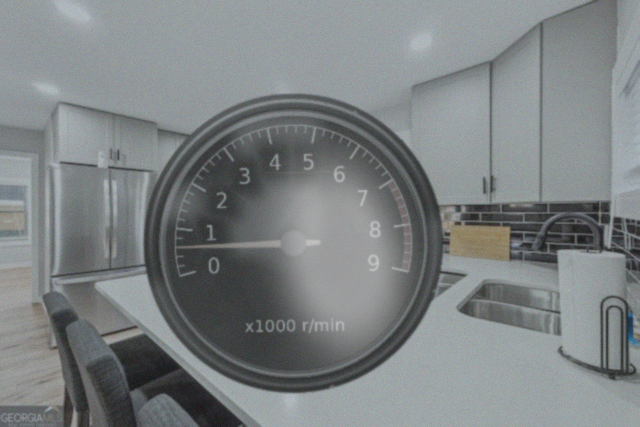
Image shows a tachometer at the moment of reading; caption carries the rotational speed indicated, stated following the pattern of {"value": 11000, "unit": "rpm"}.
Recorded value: {"value": 600, "unit": "rpm"}
